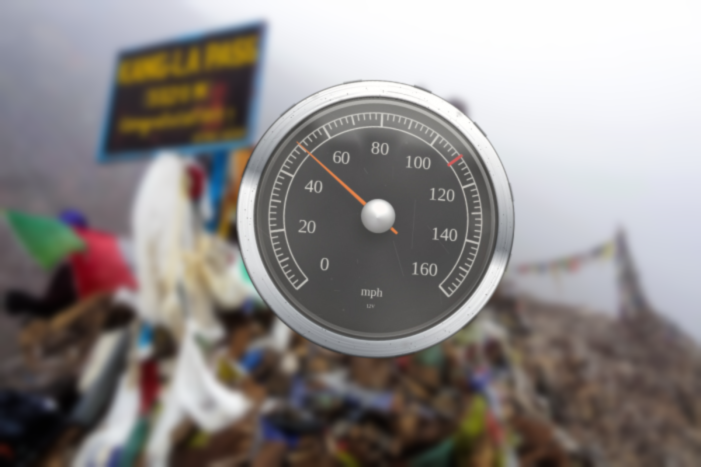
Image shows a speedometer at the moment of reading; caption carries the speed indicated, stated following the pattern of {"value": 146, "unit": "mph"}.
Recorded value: {"value": 50, "unit": "mph"}
